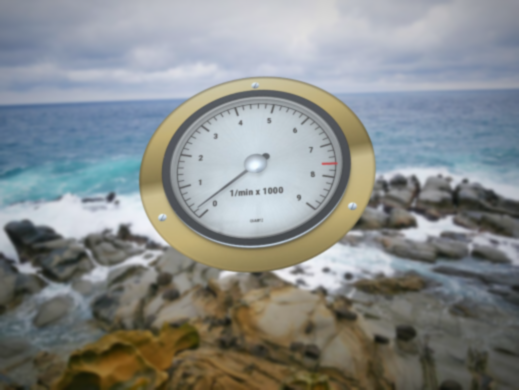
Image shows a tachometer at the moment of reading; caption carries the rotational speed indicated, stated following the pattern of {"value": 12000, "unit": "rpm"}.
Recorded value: {"value": 200, "unit": "rpm"}
